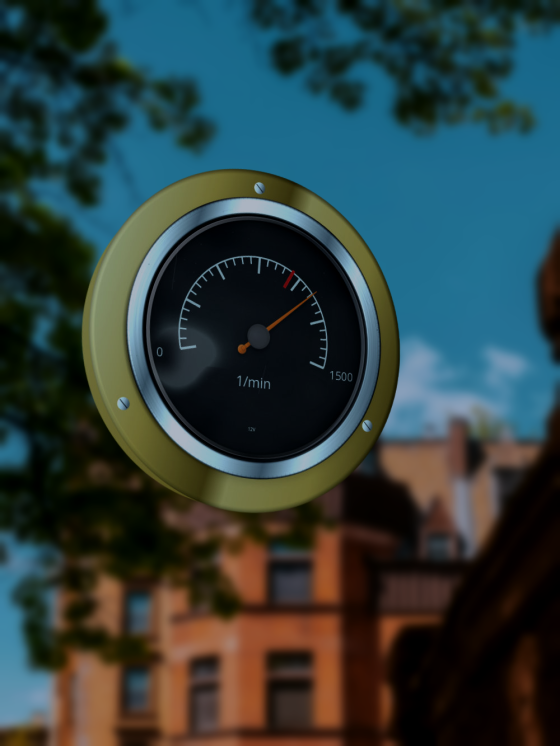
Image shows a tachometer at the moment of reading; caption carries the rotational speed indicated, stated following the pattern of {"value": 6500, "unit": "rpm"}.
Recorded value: {"value": 1100, "unit": "rpm"}
